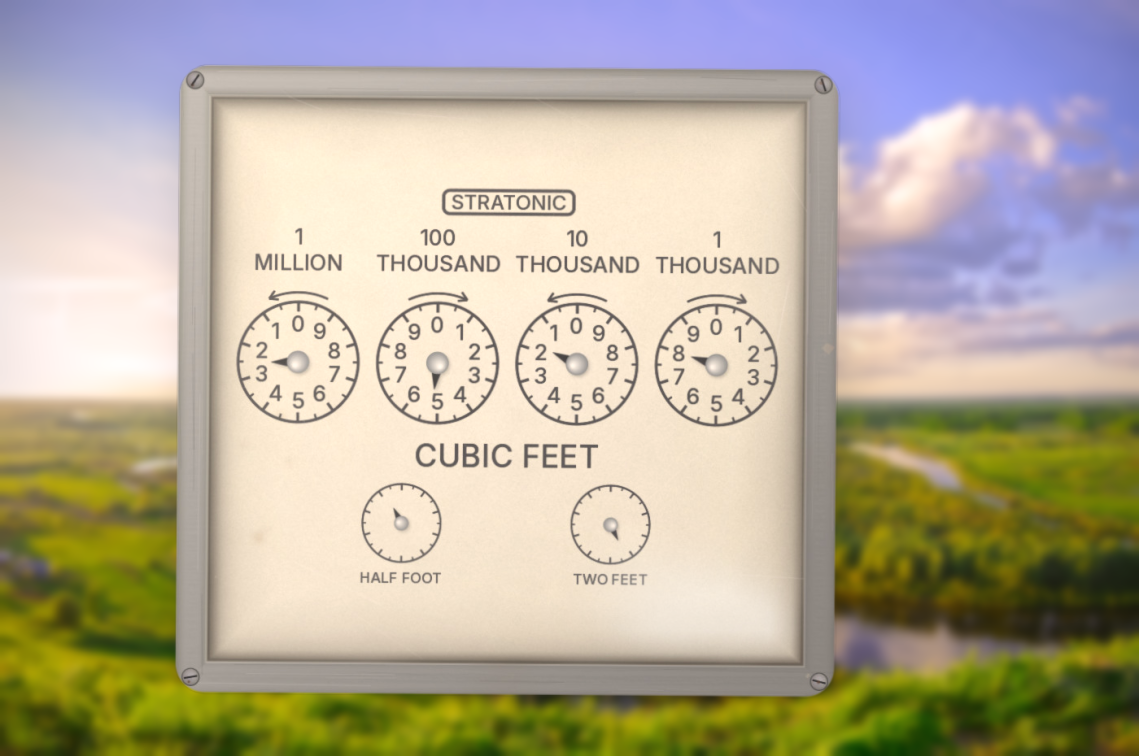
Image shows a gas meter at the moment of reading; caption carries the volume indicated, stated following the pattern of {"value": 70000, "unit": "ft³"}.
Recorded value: {"value": 251800, "unit": "ft³"}
